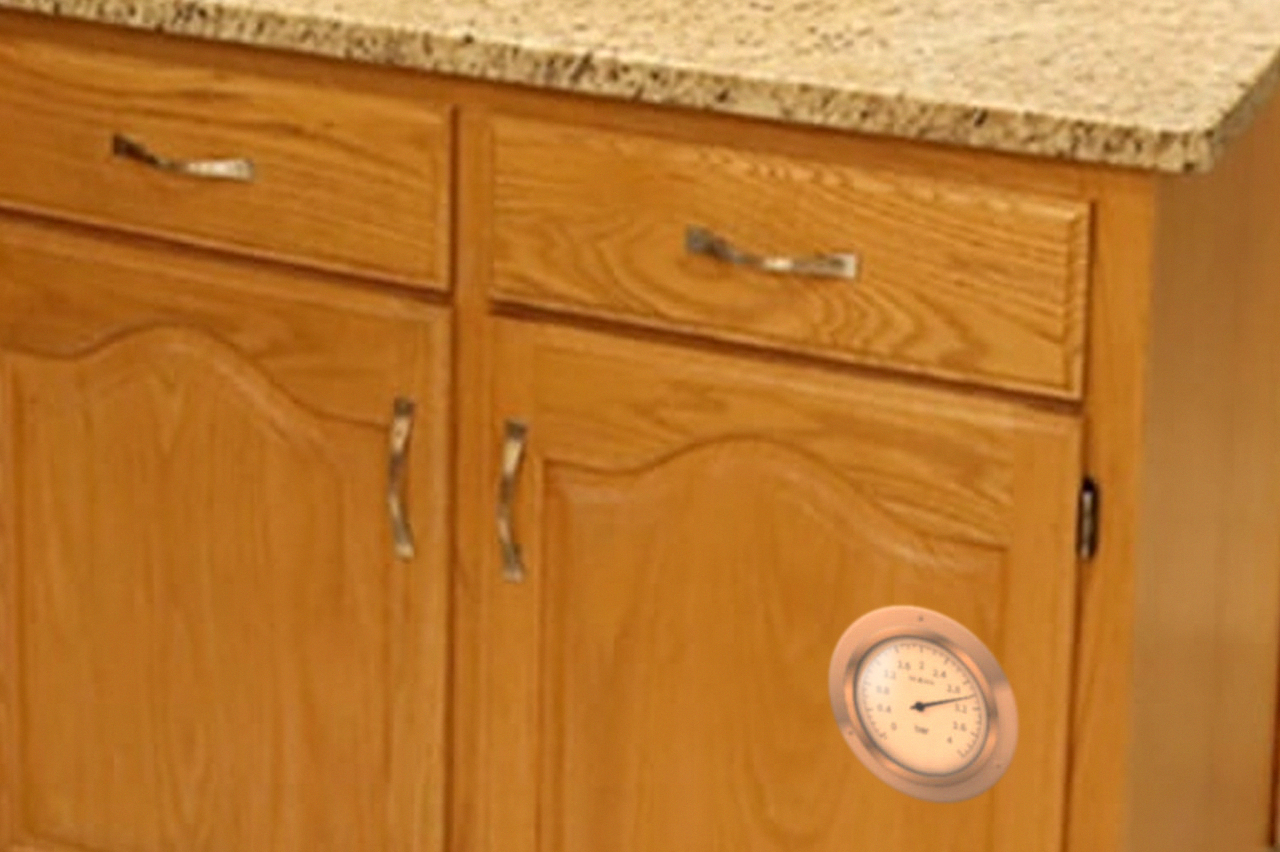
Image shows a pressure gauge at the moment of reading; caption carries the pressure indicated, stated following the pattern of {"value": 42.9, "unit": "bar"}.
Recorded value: {"value": 3, "unit": "bar"}
